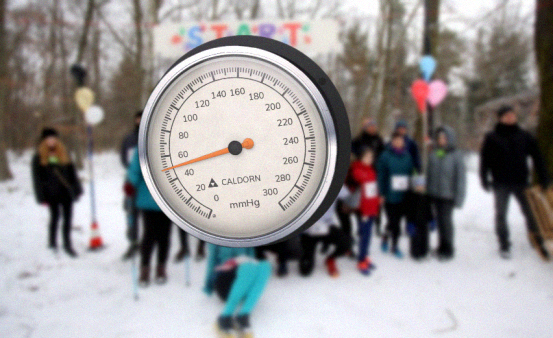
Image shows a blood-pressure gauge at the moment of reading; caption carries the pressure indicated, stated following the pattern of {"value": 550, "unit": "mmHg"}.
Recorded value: {"value": 50, "unit": "mmHg"}
